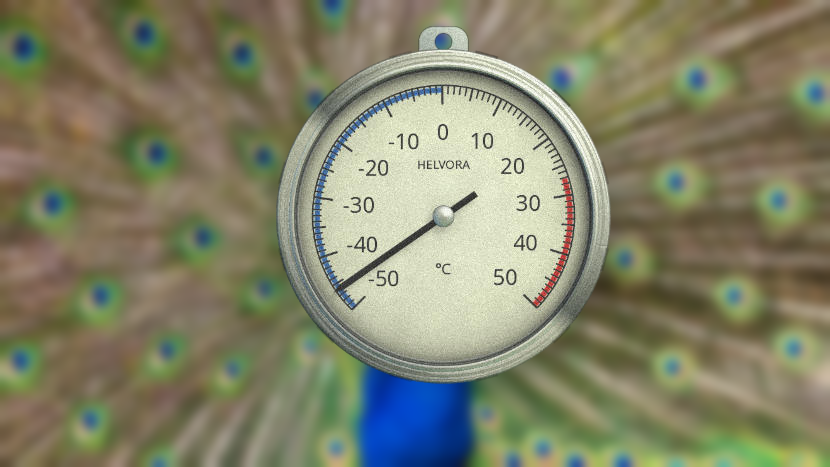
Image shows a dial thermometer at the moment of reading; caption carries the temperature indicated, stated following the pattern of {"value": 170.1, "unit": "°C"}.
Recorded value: {"value": -46, "unit": "°C"}
